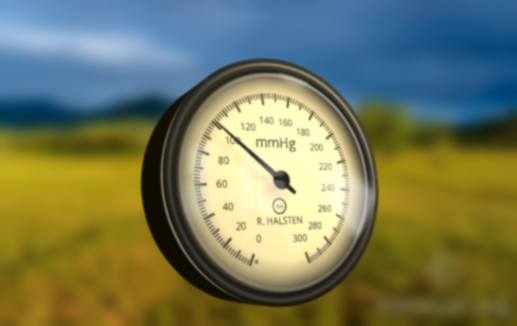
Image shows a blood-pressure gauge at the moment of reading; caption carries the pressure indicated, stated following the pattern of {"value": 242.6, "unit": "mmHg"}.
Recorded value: {"value": 100, "unit": "mmHg"}
